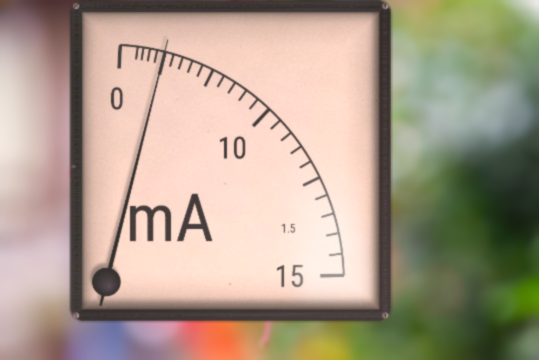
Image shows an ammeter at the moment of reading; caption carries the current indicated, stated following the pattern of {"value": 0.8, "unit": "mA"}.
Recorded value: {"value": 5, "unit": "mA"}
